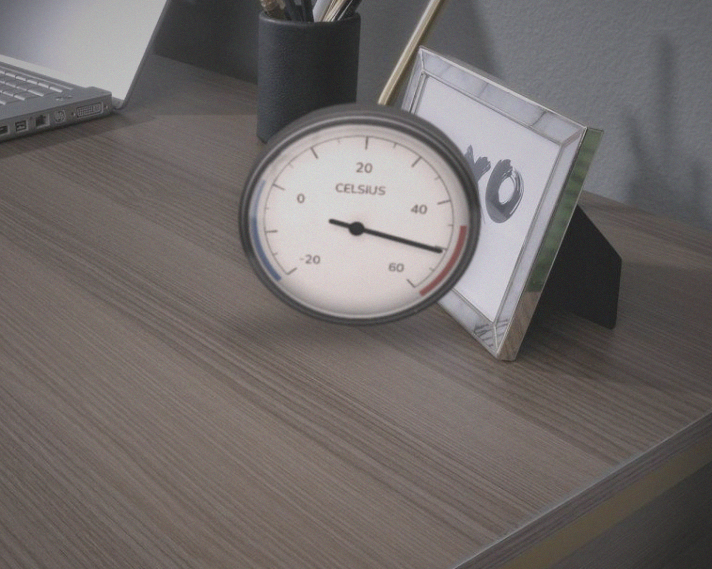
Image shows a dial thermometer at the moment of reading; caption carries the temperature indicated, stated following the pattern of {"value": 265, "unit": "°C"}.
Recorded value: {"value": 50, "unit": "°C"}
